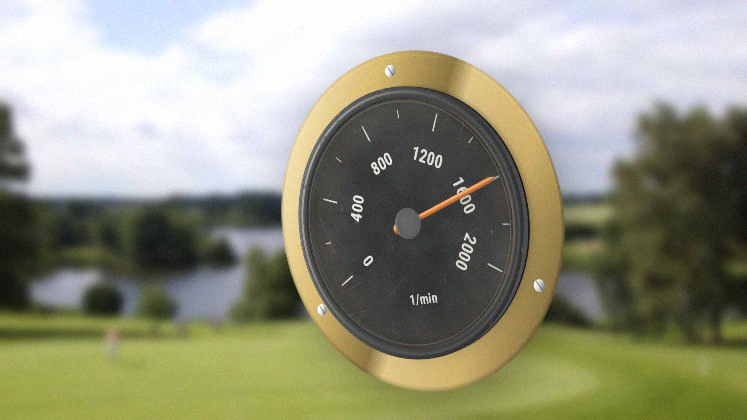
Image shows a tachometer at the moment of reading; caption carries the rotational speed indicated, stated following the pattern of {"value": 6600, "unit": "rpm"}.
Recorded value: {"value": 1600, "unit": "rpm"}
